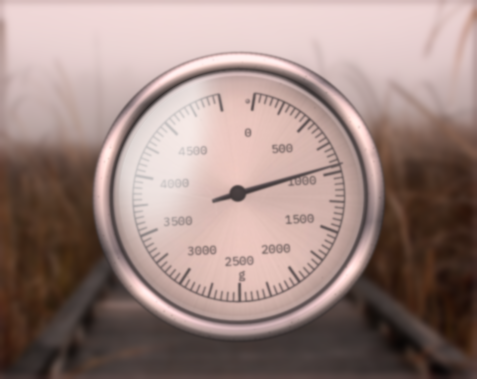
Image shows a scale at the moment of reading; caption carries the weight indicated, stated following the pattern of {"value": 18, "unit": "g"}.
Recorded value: {"value": 950, "unit": "g"}
